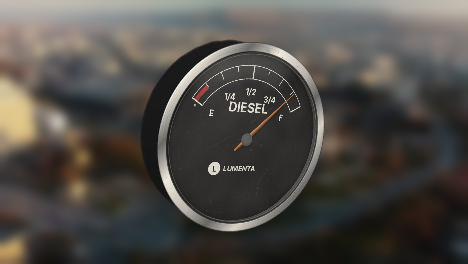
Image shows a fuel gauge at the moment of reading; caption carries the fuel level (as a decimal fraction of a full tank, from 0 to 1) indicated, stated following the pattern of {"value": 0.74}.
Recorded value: {"value": 0.875}
